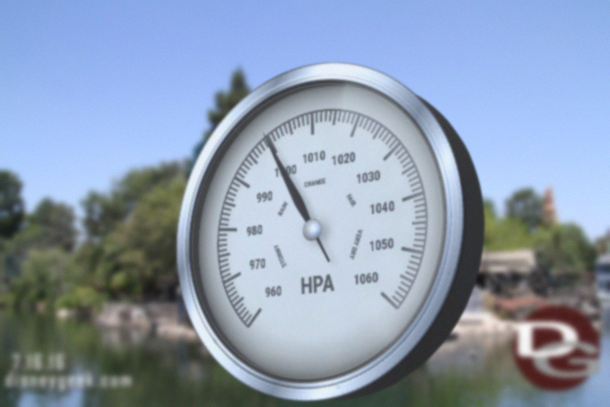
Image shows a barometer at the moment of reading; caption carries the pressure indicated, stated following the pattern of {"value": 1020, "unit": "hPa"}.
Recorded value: {"value": 1000, "unit": "hPa"}
